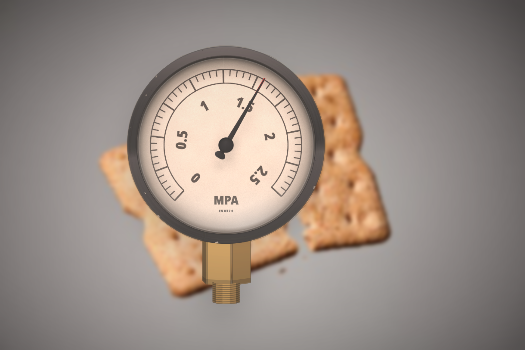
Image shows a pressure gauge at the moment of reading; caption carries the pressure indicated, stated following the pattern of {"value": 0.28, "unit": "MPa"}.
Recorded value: {"value": 1.55, "unit": "MPa"}
